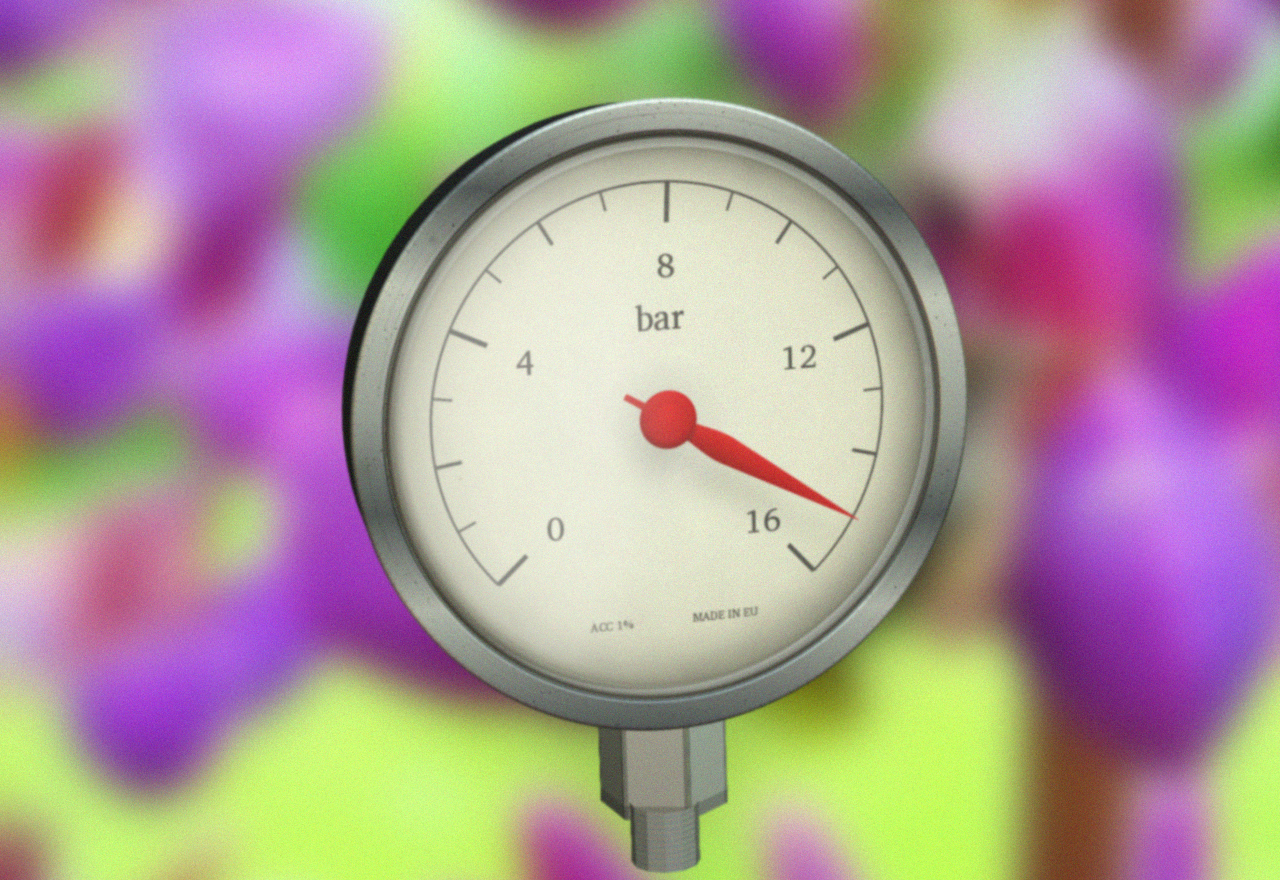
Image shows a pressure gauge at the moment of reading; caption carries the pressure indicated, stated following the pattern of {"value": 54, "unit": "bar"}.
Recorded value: {"value": 15, "unit": "bar"}
